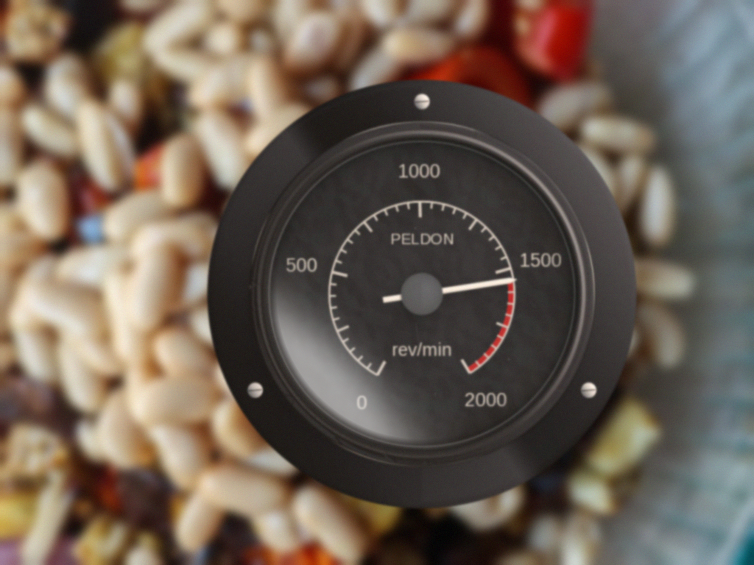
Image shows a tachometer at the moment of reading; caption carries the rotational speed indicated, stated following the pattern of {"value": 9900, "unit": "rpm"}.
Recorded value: {"value": 1550, "unit": "rpm"}
